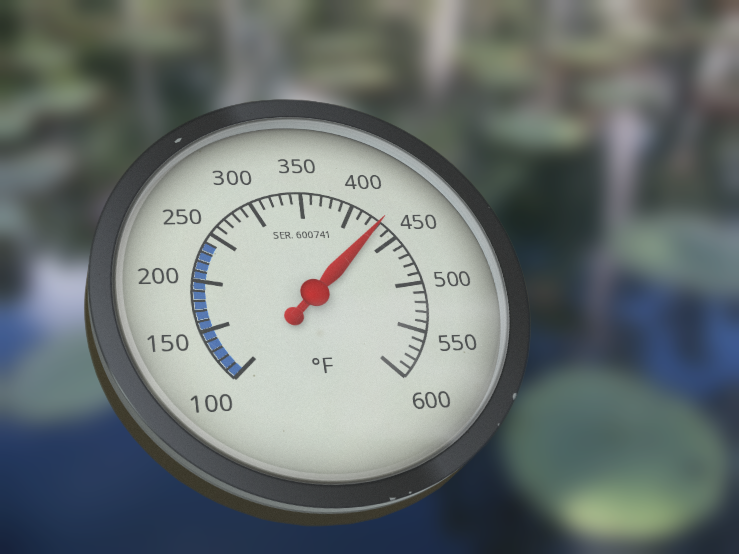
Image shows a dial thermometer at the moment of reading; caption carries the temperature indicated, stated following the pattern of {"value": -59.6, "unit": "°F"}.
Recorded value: {"value": 430, "unit": "°F"}
